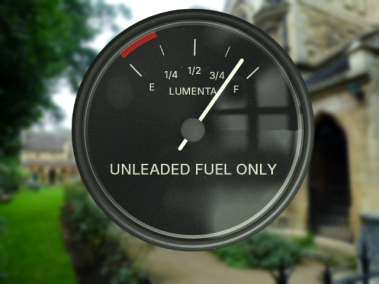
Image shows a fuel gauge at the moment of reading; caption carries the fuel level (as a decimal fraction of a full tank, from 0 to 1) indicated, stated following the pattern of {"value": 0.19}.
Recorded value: {"value": 0.875}
